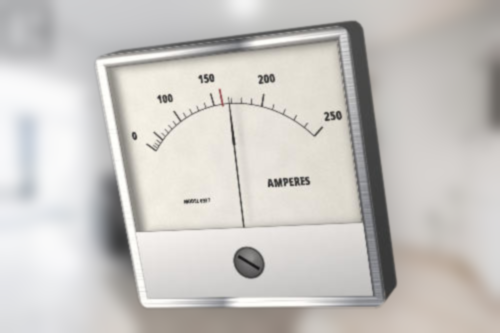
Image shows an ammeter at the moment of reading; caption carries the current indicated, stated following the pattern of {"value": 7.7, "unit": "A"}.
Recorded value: {"value": 170, "unit": "A"}
